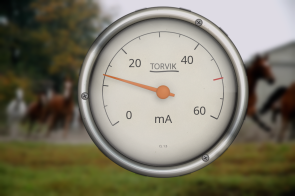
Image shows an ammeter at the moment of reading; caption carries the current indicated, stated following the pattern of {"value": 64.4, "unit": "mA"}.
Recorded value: {"value": 12.5, "unit": "mA"}
